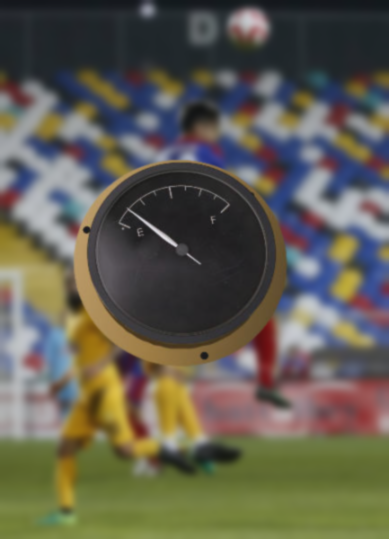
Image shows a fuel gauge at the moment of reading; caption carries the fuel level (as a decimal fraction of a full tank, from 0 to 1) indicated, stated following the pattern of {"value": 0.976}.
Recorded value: {"value": 0.125}
